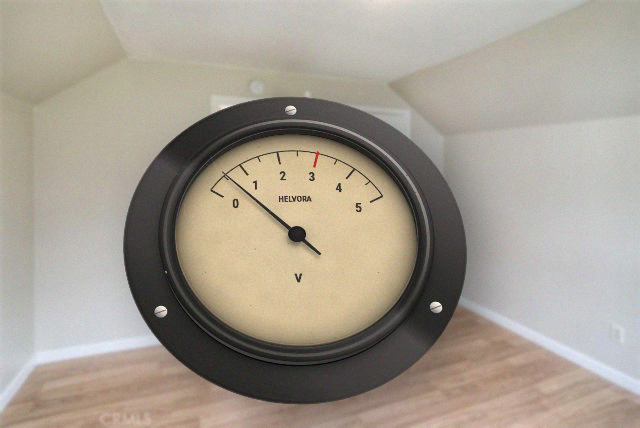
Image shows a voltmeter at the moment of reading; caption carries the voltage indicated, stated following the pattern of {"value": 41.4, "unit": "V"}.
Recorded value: {"value": 0.5, "unit": "V"}
